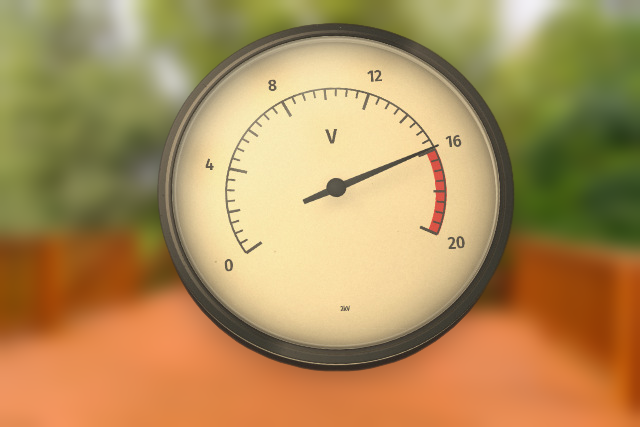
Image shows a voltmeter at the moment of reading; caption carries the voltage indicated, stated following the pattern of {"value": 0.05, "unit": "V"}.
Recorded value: {"value": 16, "unit": "V"}
